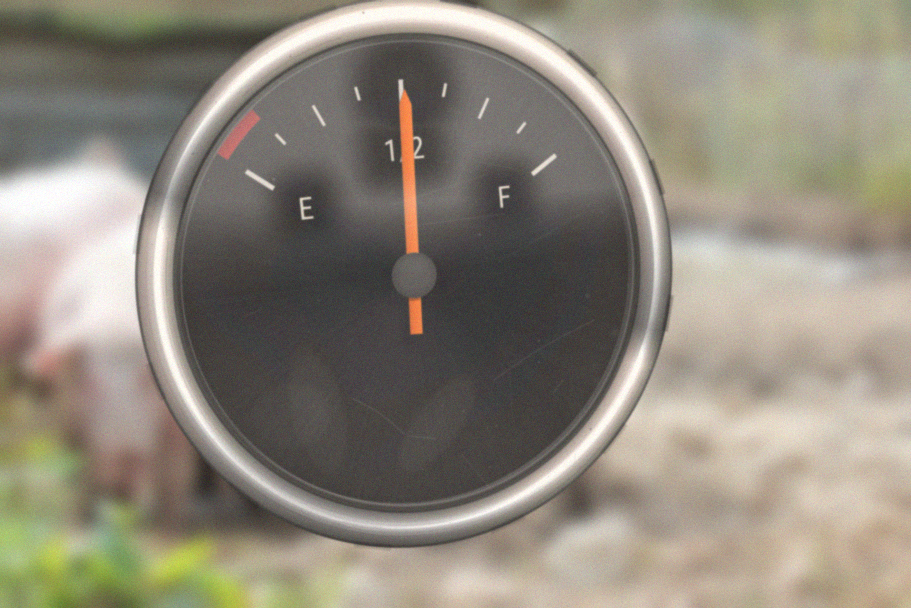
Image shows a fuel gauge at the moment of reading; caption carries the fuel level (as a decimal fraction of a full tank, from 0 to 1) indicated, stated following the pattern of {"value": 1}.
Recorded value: {"value": 0.5}
